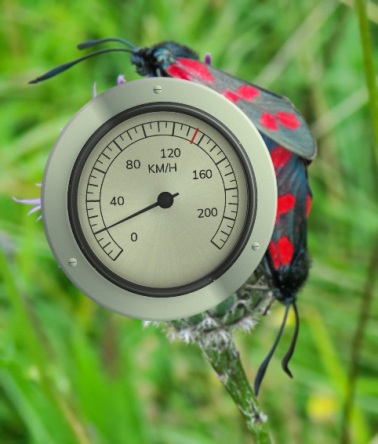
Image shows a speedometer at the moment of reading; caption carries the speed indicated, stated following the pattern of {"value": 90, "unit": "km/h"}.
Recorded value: {"value": 20, "unit": "km/h"}
